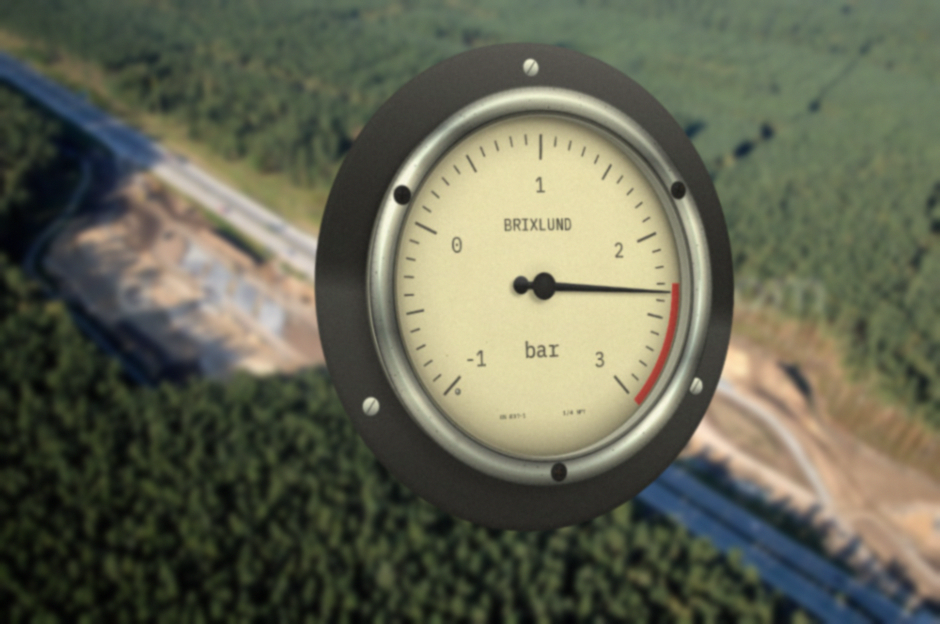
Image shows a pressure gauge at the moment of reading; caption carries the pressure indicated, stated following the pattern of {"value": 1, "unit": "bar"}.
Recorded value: {"value": 2.35, "unit": "bar"}
